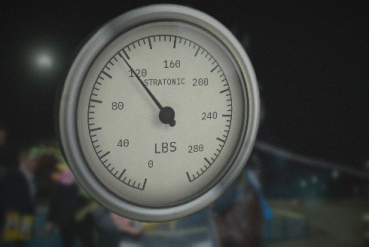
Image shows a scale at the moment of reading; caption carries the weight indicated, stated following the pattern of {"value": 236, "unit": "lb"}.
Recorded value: {"value": 116, "unit": "lb"}
